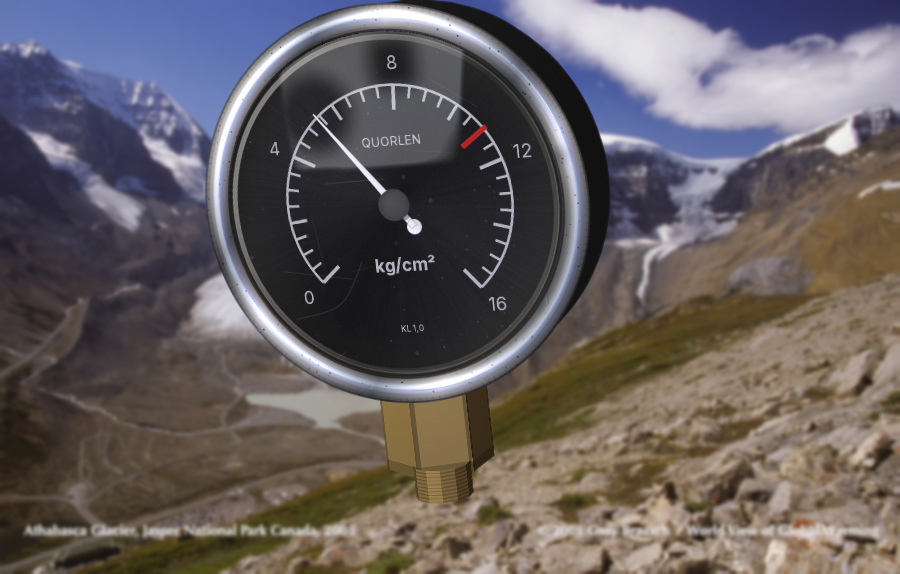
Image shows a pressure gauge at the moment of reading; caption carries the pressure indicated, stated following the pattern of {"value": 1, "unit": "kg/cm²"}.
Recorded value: {"value": 5.5, "unit": "kg/cm²"}
